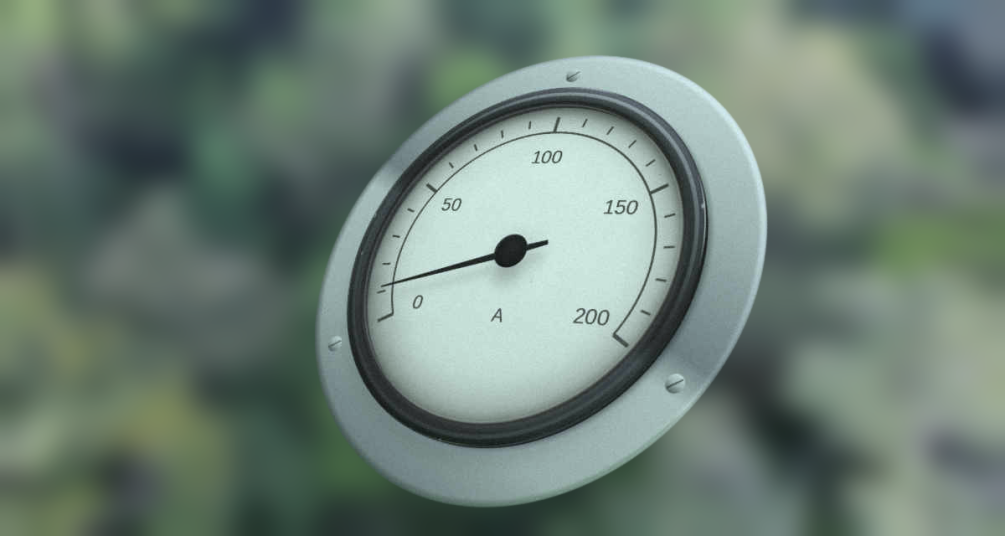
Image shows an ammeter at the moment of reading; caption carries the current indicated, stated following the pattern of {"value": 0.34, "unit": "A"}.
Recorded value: {"value": 10, "unit": "A"}
